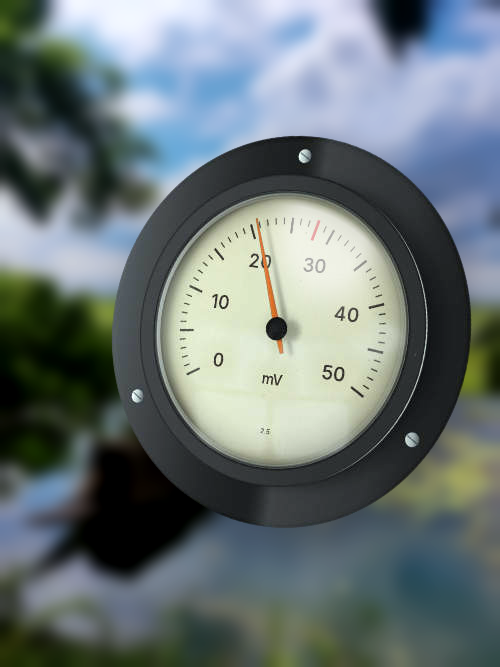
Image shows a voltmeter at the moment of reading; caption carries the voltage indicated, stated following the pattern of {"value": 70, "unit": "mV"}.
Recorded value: {"value": 21, "unit": "mV"}
